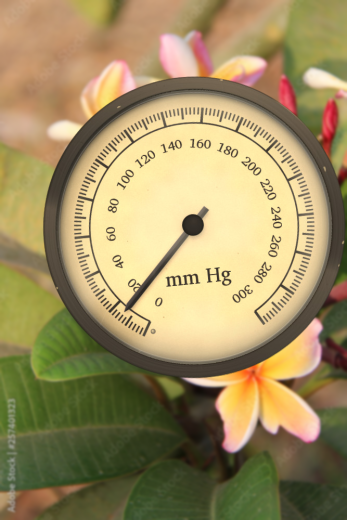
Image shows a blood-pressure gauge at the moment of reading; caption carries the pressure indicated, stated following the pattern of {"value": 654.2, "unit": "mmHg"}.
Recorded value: {"value": 14, "unit": "mmHg"}
